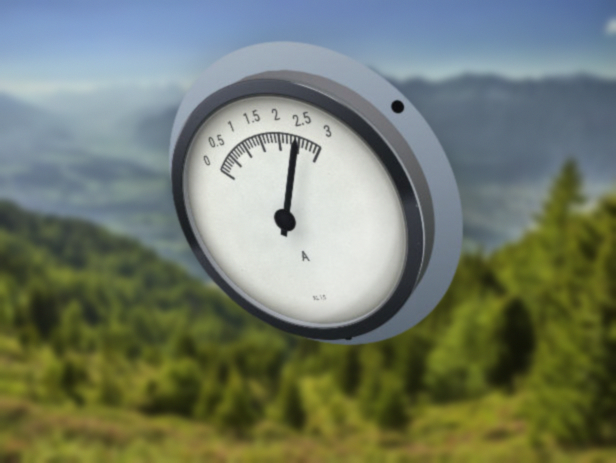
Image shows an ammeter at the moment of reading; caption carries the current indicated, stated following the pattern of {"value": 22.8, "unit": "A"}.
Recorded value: {"value": 2.5, "unit": "A"}
